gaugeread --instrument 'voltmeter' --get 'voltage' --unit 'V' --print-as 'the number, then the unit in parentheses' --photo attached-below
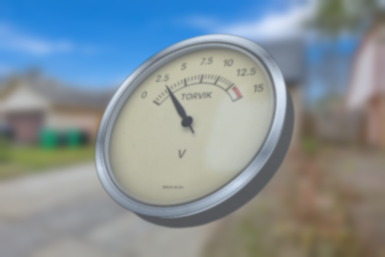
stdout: 2.5 (V)
